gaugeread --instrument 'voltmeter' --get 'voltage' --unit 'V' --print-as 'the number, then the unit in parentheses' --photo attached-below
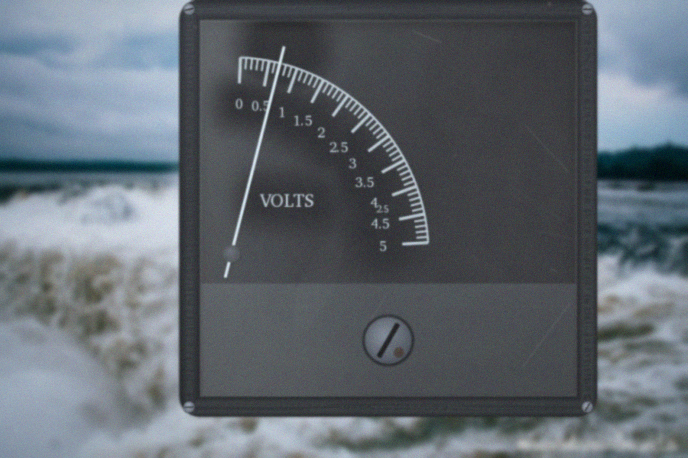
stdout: 0.7 (V)
